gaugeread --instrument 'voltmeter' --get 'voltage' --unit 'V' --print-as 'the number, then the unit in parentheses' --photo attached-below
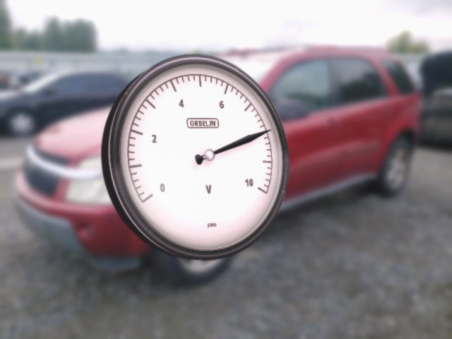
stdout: 8 (V)
